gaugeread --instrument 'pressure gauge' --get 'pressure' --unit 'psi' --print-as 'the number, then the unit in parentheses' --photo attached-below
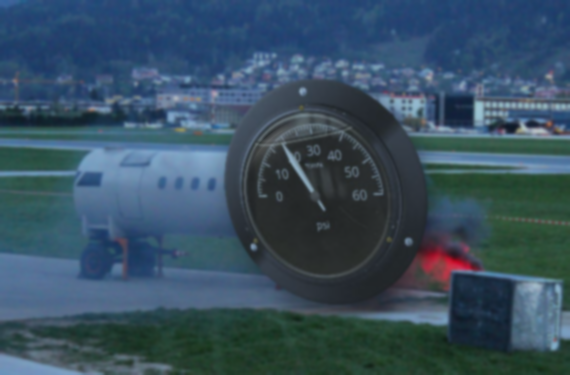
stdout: 20 (psi)
